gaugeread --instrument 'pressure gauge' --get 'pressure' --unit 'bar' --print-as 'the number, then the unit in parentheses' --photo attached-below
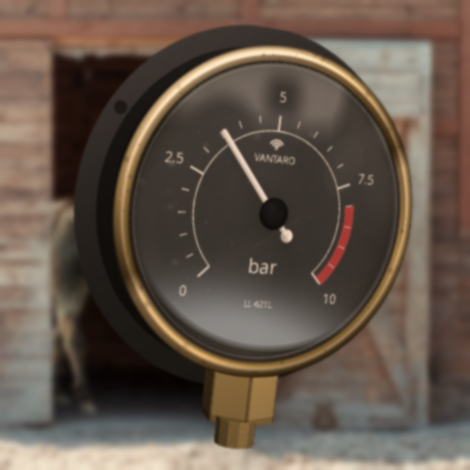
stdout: 3.5 (bar)
